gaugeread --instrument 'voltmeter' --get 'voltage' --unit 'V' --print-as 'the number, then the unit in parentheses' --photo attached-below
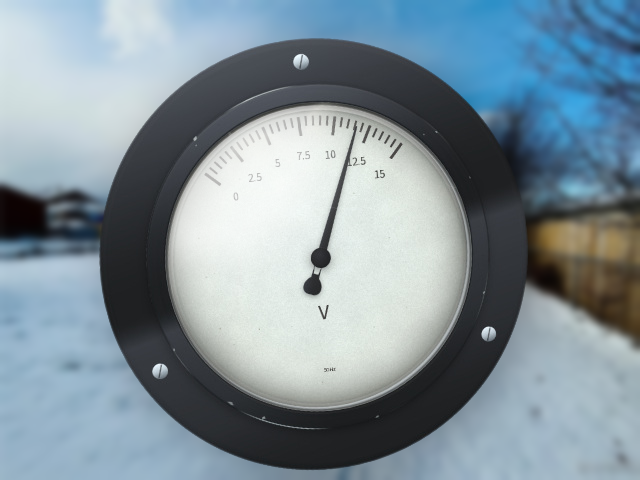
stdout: 11.5 (V)
